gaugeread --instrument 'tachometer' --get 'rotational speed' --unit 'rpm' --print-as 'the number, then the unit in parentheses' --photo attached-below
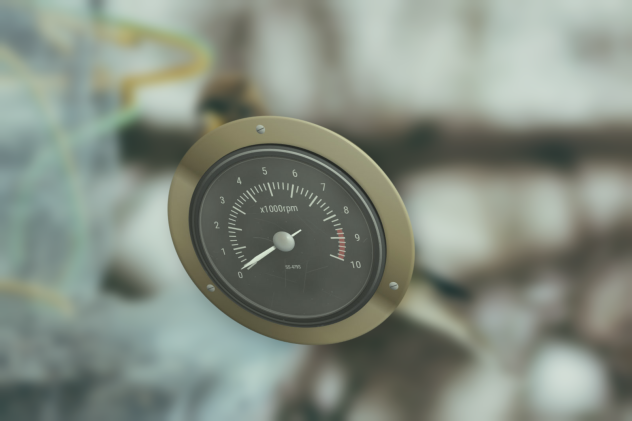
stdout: 200 (rpm)
